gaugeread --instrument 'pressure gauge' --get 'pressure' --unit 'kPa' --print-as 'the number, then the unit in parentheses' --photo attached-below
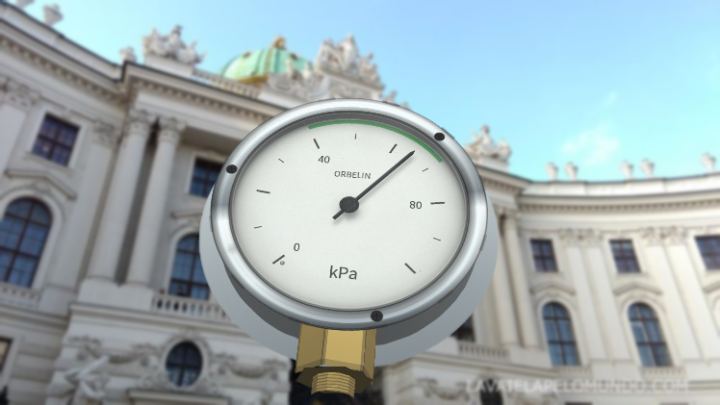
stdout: 65 (kPa)
